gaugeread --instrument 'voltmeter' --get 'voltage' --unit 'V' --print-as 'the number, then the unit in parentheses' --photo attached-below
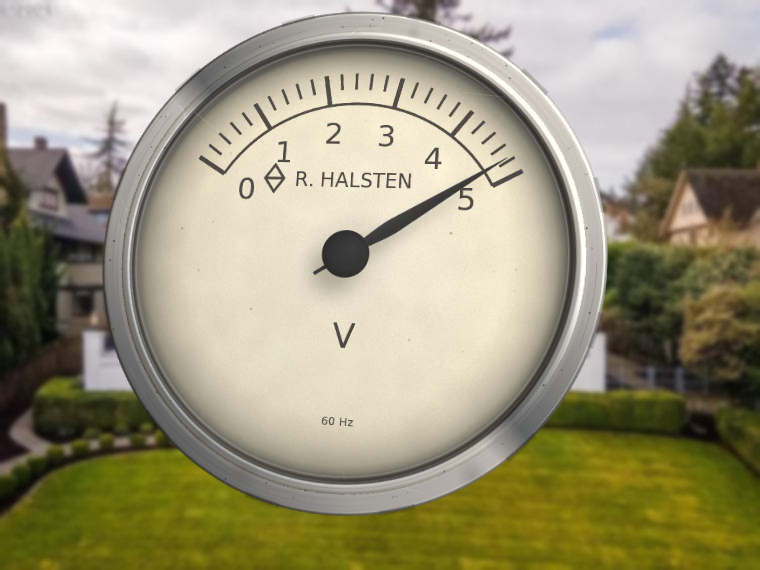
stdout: 4.8 (V)
